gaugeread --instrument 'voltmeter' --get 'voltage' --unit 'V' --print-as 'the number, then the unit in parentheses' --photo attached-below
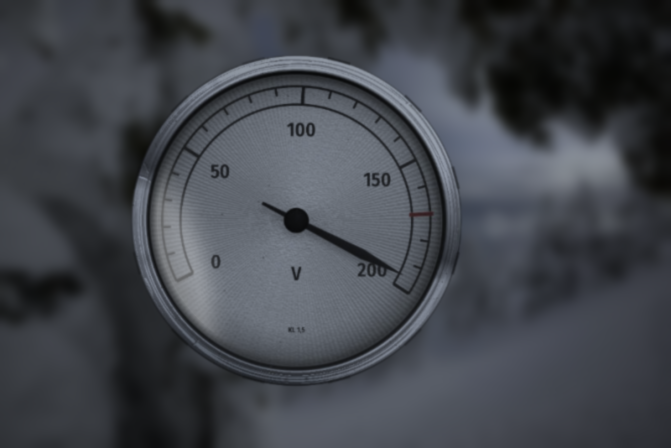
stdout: 195 (V)
